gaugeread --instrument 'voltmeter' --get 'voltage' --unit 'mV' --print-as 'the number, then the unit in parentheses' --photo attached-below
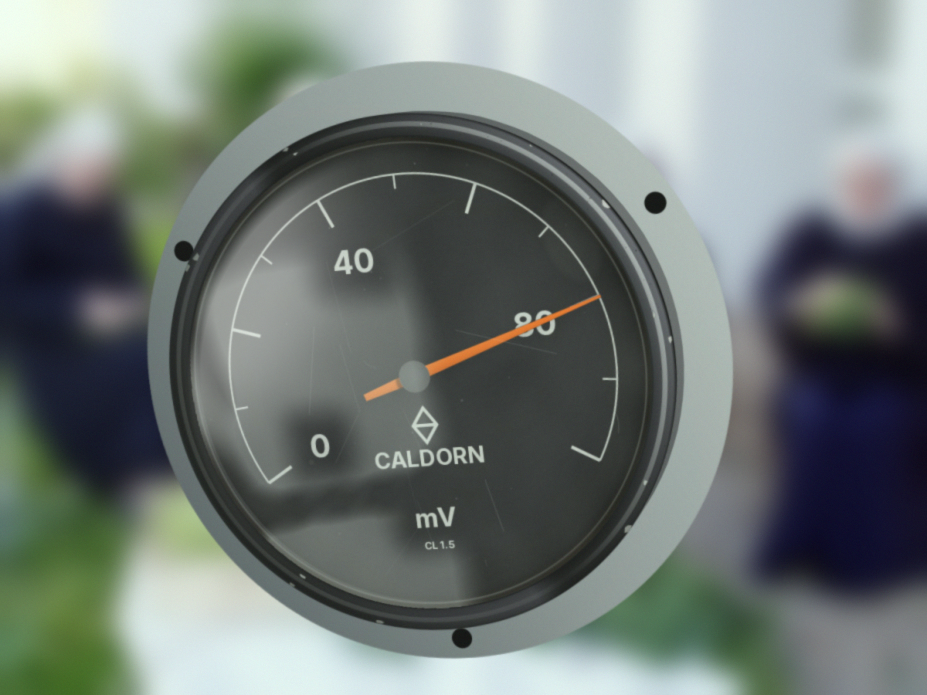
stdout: 80 (mV)
